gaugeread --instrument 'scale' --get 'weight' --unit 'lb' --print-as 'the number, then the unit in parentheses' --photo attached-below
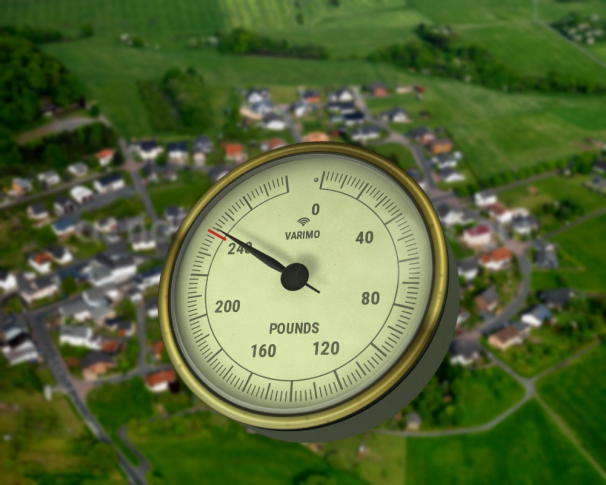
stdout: 242 (lb)
